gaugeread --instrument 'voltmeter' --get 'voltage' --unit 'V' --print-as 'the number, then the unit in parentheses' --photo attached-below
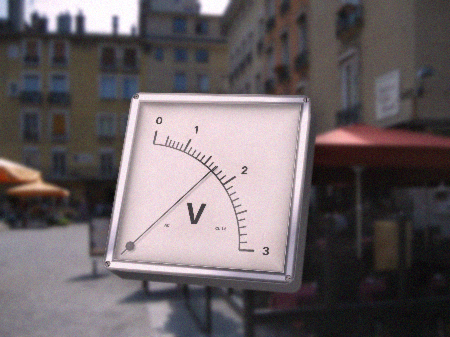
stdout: 1.7 (V)
